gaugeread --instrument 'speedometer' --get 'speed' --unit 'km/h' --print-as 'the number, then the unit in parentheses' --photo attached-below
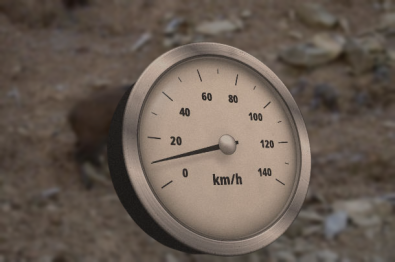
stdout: 10 (km/h)
